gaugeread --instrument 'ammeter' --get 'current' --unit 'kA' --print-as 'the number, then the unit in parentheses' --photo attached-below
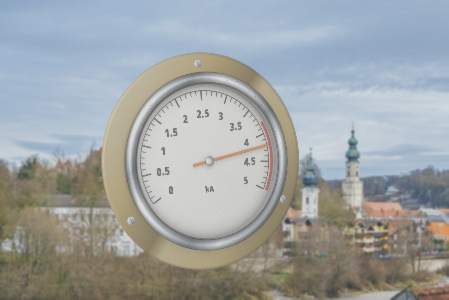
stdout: 4.2 (kA)
